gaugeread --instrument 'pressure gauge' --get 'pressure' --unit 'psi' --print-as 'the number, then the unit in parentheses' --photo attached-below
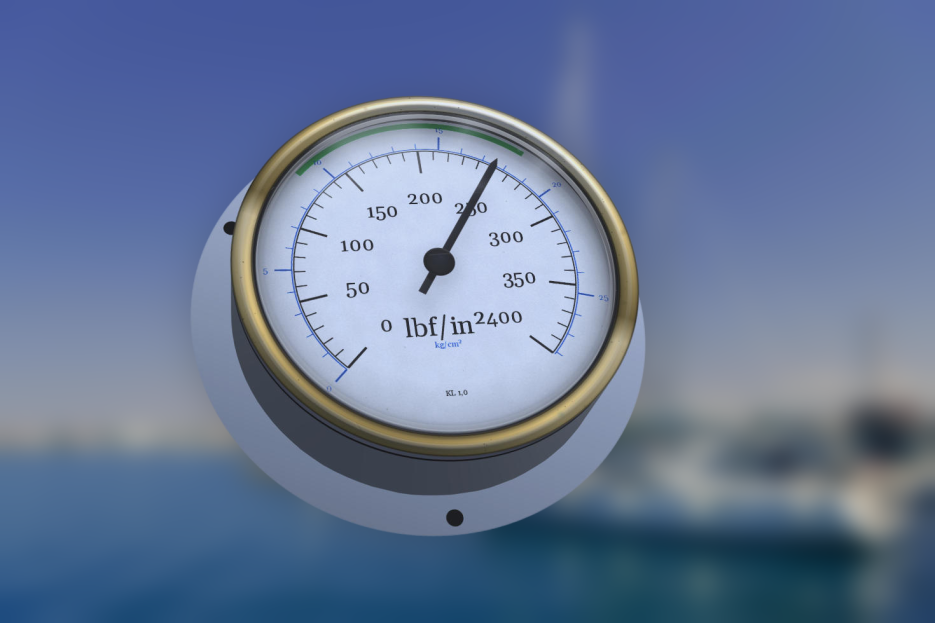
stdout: 250 (psi)
